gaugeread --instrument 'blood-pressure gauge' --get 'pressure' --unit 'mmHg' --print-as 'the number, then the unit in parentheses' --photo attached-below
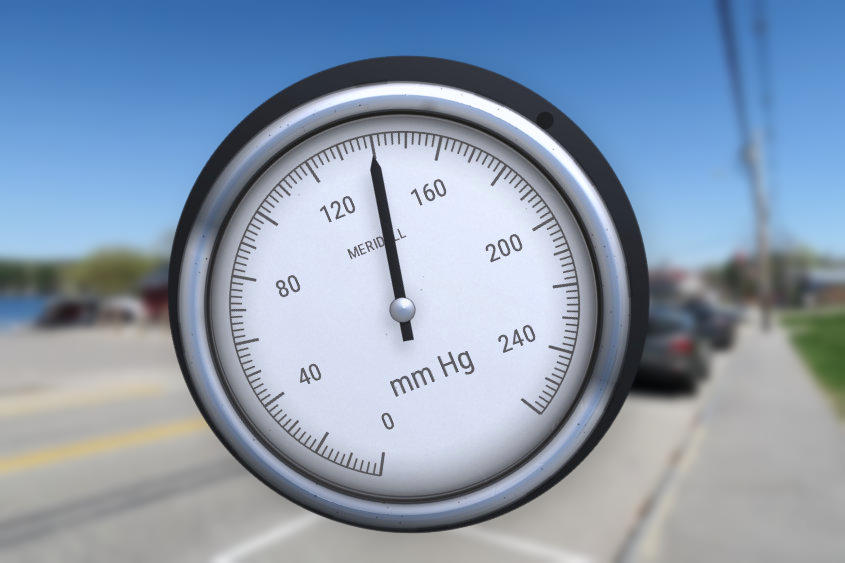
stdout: 140 (mmHg)
